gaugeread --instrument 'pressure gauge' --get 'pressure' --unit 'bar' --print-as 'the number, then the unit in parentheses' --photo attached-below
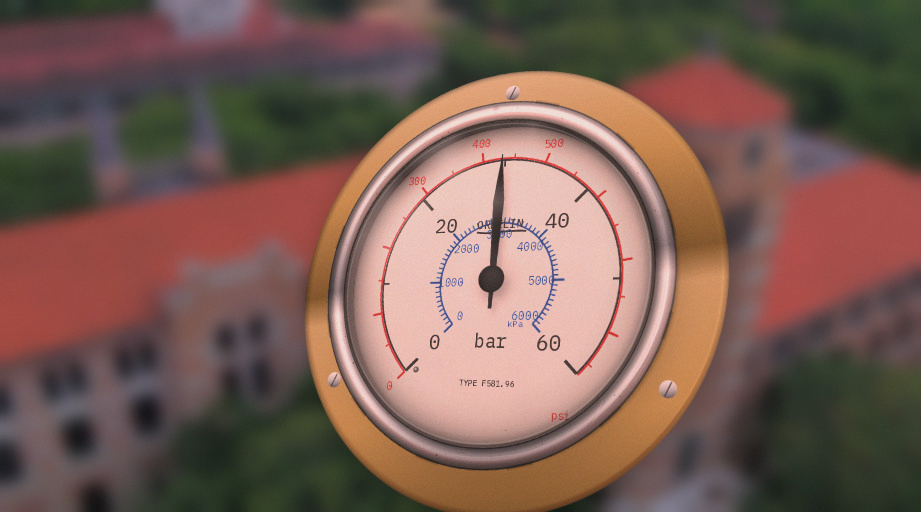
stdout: 30 (bar)
